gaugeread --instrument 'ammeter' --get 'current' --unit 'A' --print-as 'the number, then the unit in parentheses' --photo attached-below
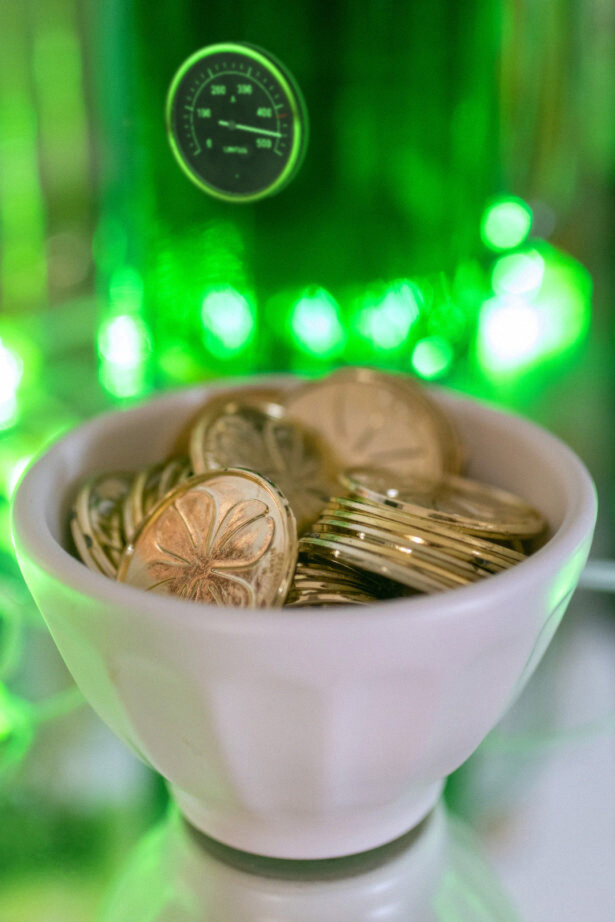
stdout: 460 (A)
